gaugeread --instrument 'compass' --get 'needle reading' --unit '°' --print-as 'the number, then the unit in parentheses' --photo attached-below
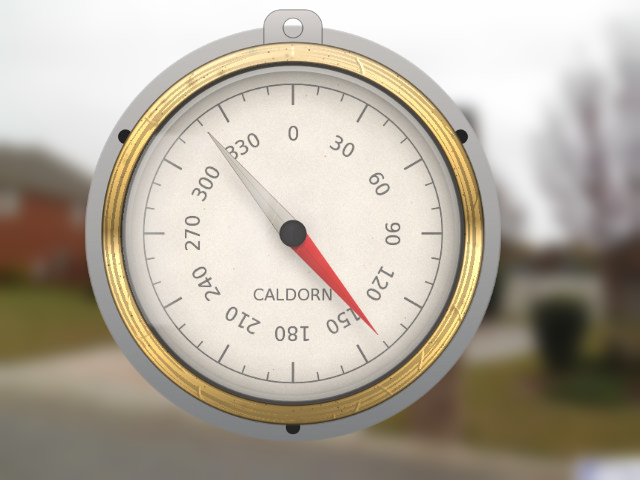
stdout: 140 (°)
